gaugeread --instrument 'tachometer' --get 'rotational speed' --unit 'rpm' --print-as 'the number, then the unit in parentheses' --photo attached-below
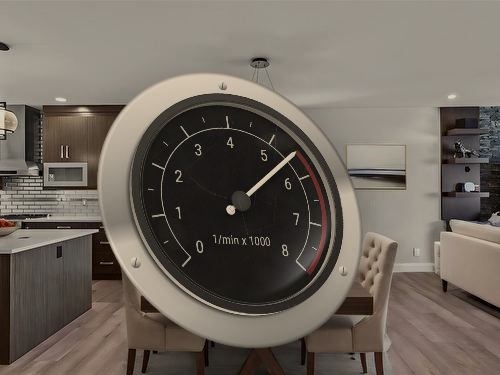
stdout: 5500 (rpm)
